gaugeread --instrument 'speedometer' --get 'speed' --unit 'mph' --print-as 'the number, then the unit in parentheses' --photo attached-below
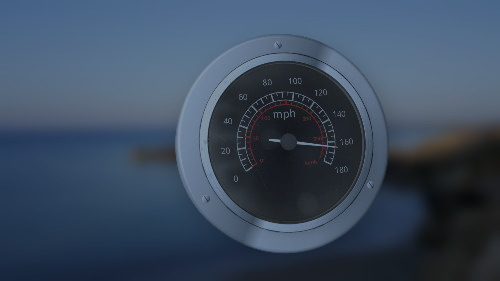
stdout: 165 (mph)
